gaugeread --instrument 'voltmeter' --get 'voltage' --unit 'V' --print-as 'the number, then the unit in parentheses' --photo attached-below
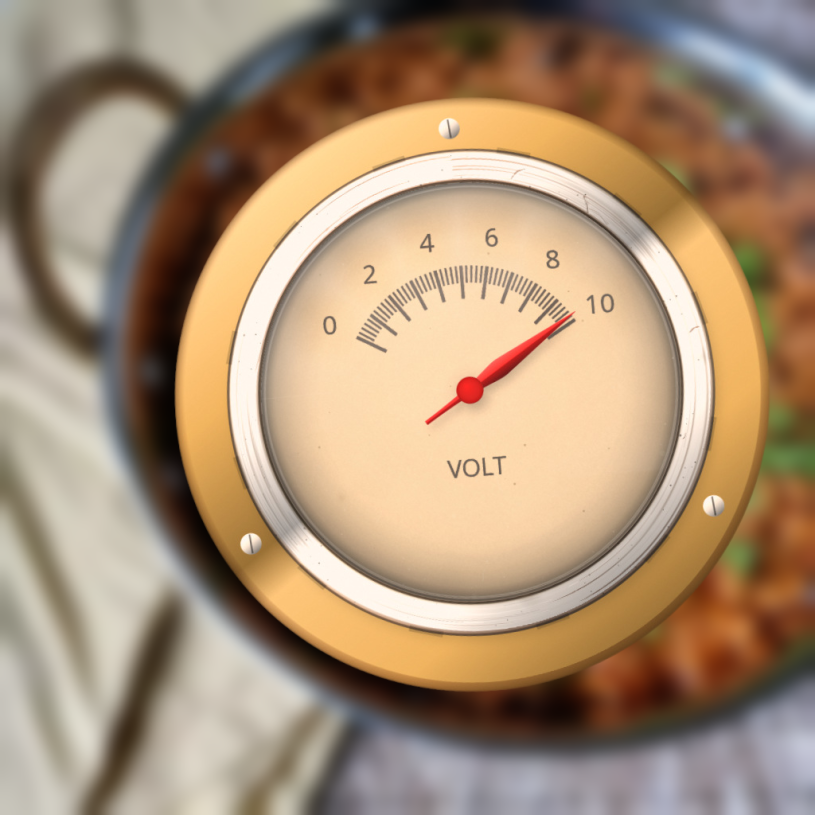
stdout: 9.8 (V)
